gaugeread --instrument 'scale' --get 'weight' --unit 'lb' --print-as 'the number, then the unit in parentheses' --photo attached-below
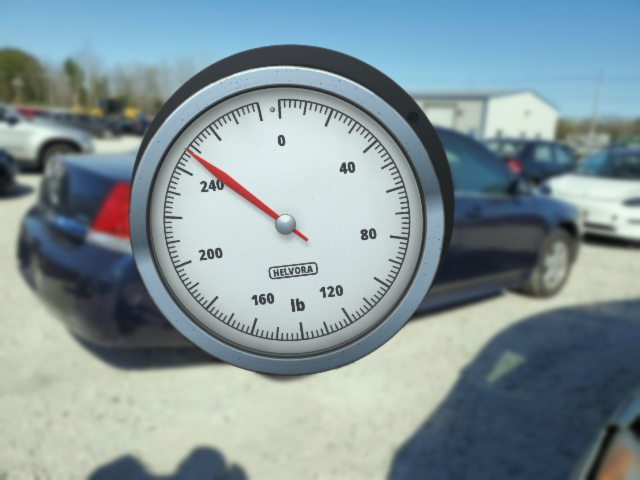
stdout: 248 (lb)
